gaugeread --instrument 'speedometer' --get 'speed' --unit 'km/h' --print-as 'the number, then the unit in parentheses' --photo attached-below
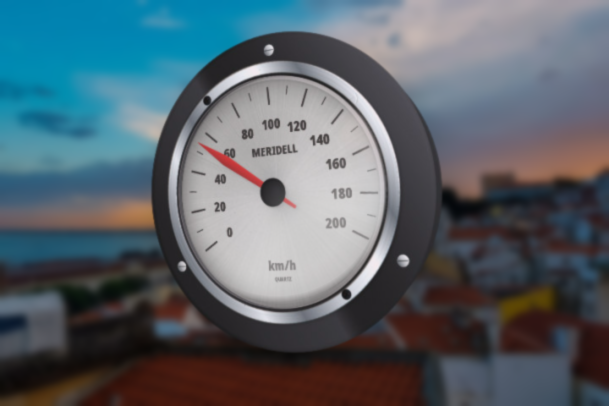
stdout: 55 (km/h)
